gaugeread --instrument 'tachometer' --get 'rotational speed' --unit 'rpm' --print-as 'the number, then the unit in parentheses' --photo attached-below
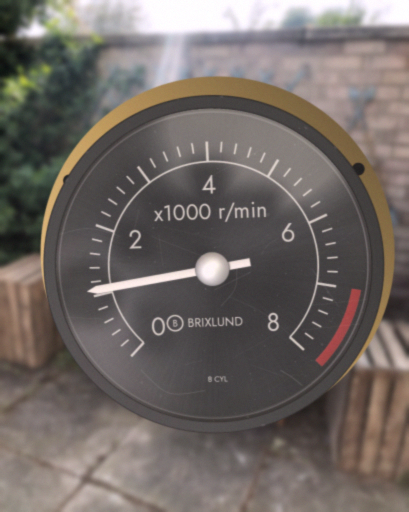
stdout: 1100 (rpm)
